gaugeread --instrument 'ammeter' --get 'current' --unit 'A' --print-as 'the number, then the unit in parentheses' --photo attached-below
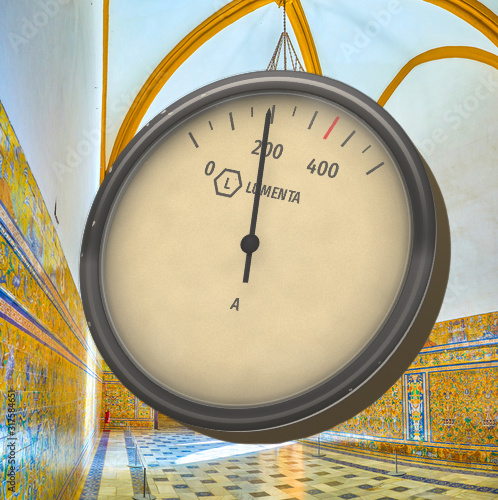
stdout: 200 (A)
